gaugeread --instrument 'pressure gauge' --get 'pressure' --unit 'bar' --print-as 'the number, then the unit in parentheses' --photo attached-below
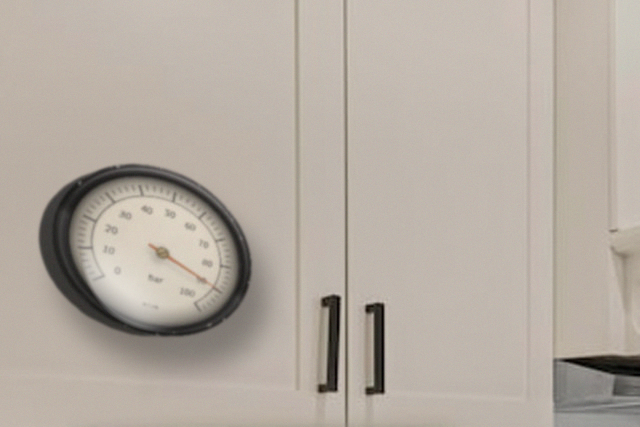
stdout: 90 (bar)
